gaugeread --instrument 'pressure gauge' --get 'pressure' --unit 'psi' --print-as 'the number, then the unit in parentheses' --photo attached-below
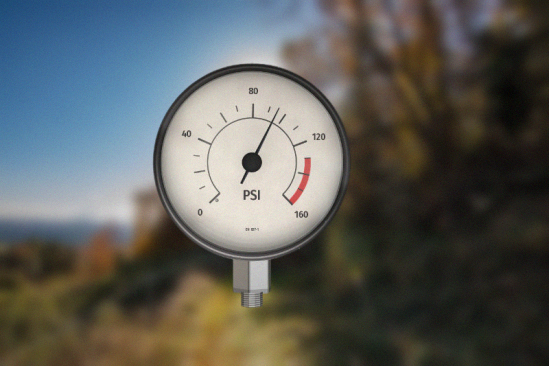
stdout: 95 (psi)
